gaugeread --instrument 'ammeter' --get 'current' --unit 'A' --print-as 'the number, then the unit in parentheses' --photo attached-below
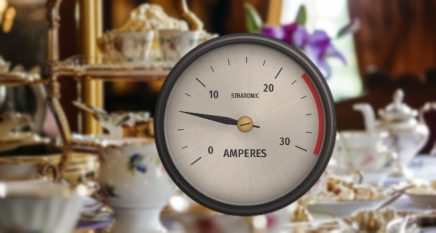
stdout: 6 (A)
